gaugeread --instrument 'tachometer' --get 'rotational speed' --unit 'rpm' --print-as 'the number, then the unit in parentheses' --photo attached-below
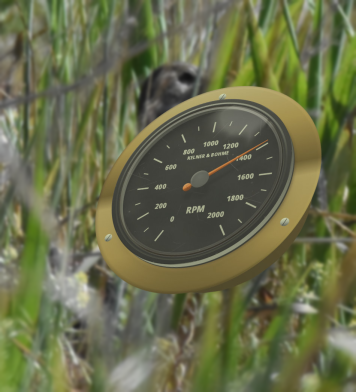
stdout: 1400 (rpm)
